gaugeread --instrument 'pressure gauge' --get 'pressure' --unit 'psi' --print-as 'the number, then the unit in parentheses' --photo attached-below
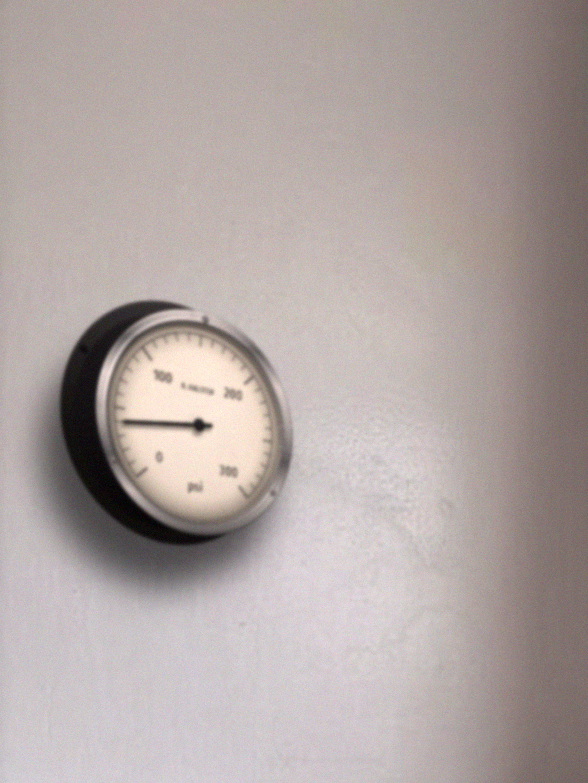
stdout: 40 (psi)
